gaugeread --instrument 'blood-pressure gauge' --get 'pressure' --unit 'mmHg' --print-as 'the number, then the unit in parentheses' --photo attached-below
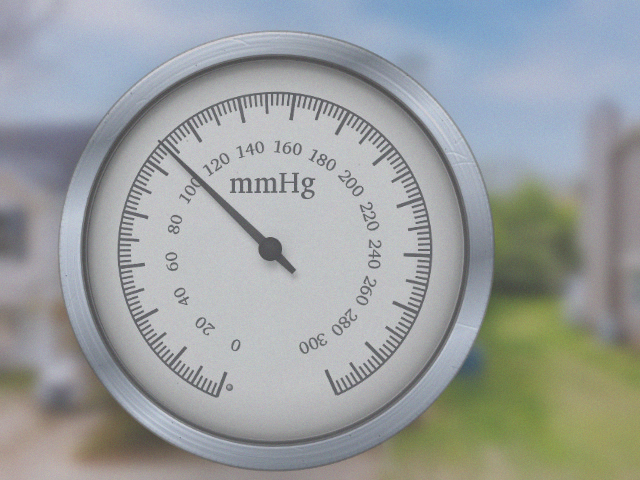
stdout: 108 (mmHg)
